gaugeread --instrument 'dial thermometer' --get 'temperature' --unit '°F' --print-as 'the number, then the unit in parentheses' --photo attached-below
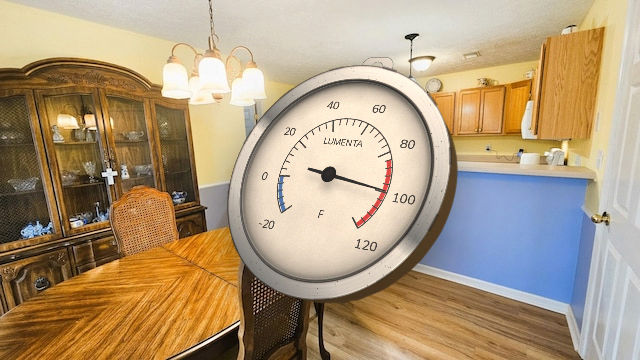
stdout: 100 (°F)
